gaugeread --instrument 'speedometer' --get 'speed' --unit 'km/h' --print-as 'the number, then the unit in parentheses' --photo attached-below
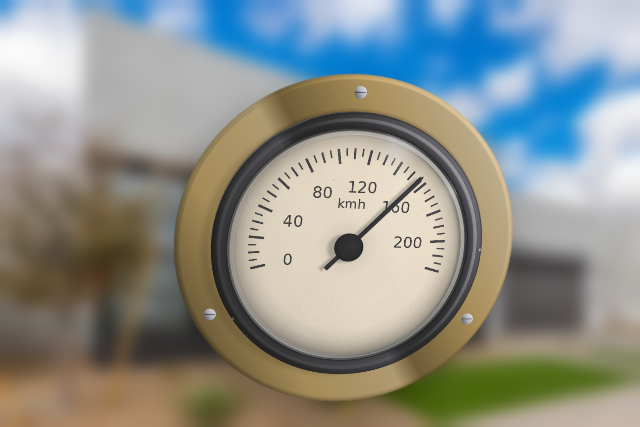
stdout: 155 (km/h)
